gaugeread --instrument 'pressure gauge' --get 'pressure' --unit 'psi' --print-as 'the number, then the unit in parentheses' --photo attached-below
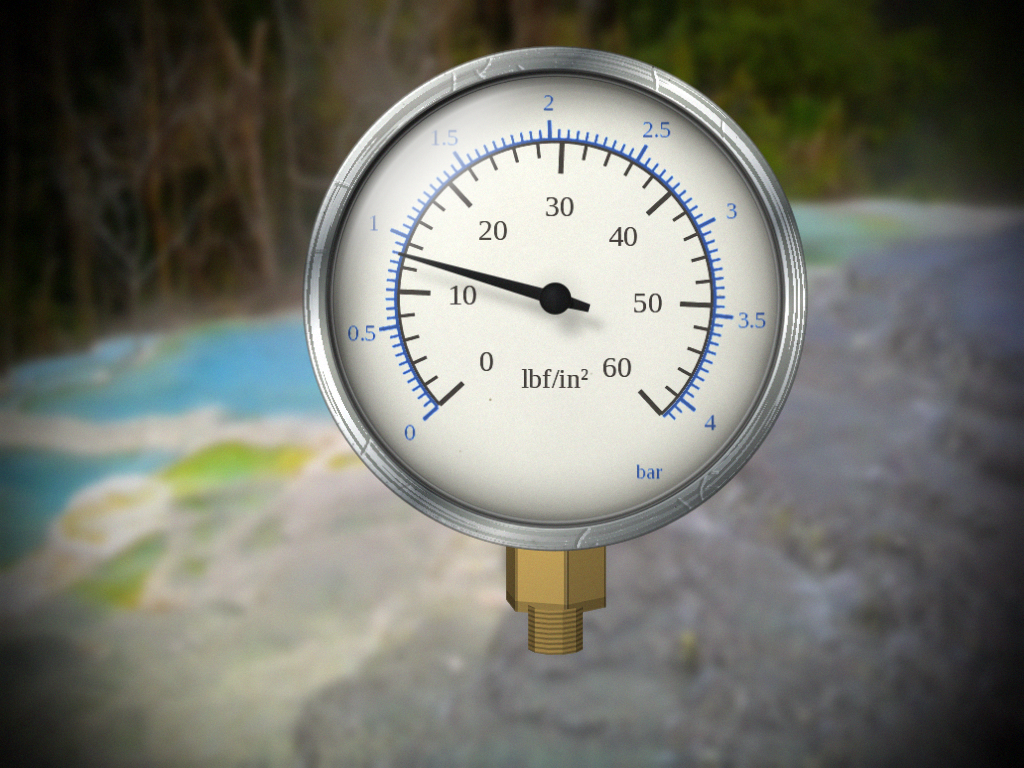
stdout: 13 (psi)
